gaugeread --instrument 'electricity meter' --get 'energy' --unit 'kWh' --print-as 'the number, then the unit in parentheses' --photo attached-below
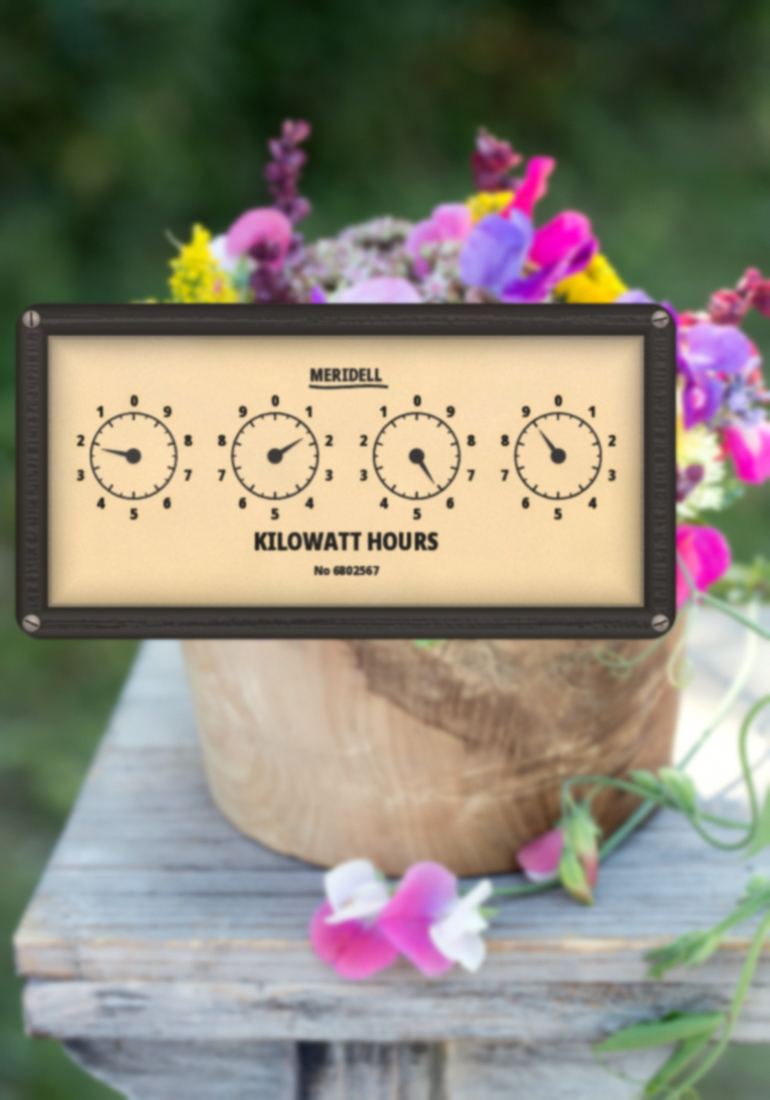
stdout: 2159 (kWh)
